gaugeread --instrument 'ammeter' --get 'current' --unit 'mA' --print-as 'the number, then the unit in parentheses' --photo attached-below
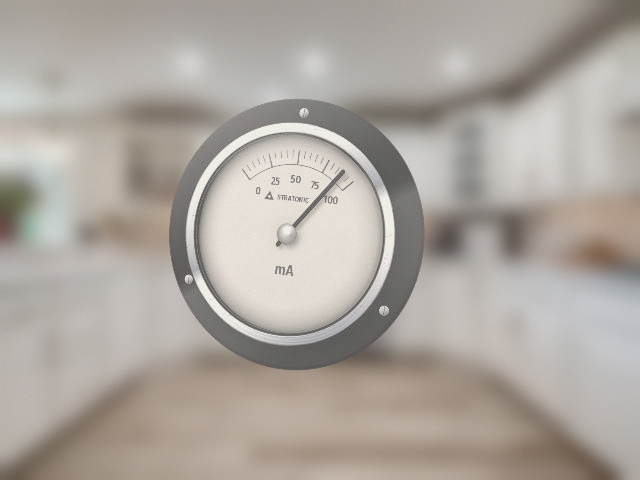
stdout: 90 (mA)
